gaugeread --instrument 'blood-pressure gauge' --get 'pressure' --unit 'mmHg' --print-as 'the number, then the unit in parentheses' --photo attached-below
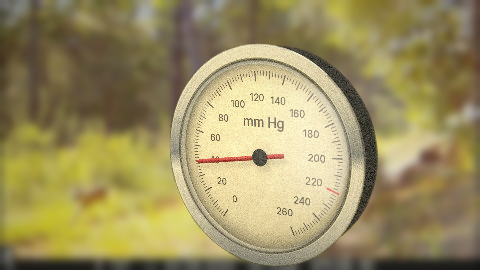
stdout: 40 (mmHg)
